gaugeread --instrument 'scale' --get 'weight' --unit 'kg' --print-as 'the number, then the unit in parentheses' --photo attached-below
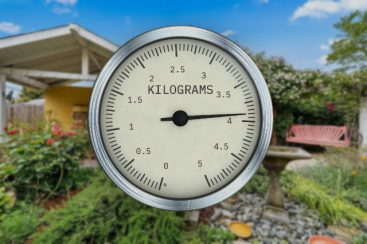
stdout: 3.9 (kg)
